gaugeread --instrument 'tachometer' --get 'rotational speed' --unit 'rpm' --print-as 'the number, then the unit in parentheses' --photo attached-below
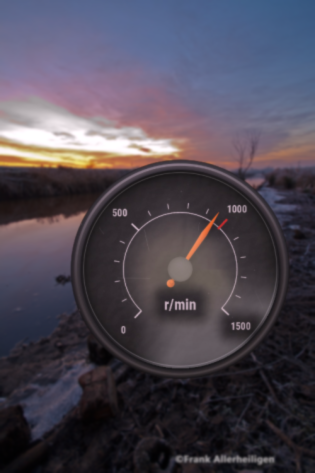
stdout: 950 (rpm)
